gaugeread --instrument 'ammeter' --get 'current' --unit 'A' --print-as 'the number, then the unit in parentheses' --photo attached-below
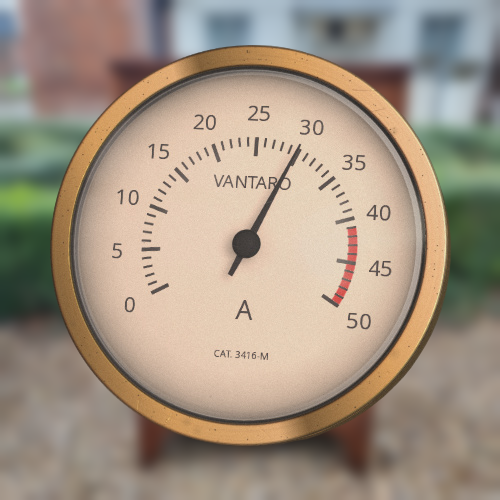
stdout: 30 (A)
